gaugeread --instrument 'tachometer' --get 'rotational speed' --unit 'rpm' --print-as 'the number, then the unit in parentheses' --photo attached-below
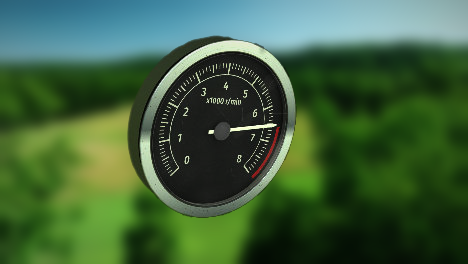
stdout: 6500 (rpm)
